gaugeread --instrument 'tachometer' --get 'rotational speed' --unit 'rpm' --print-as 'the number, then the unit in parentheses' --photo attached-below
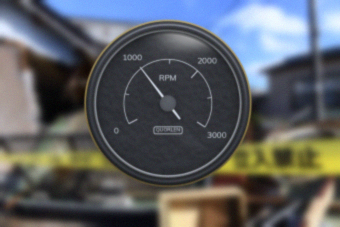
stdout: 1000 (rpm)
